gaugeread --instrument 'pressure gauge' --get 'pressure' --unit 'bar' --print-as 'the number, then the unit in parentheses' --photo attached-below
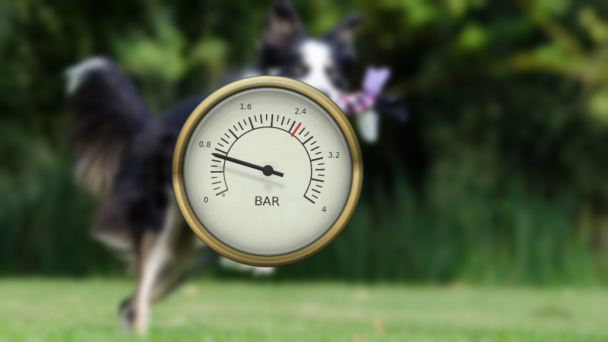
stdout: 0.7 (bar)
